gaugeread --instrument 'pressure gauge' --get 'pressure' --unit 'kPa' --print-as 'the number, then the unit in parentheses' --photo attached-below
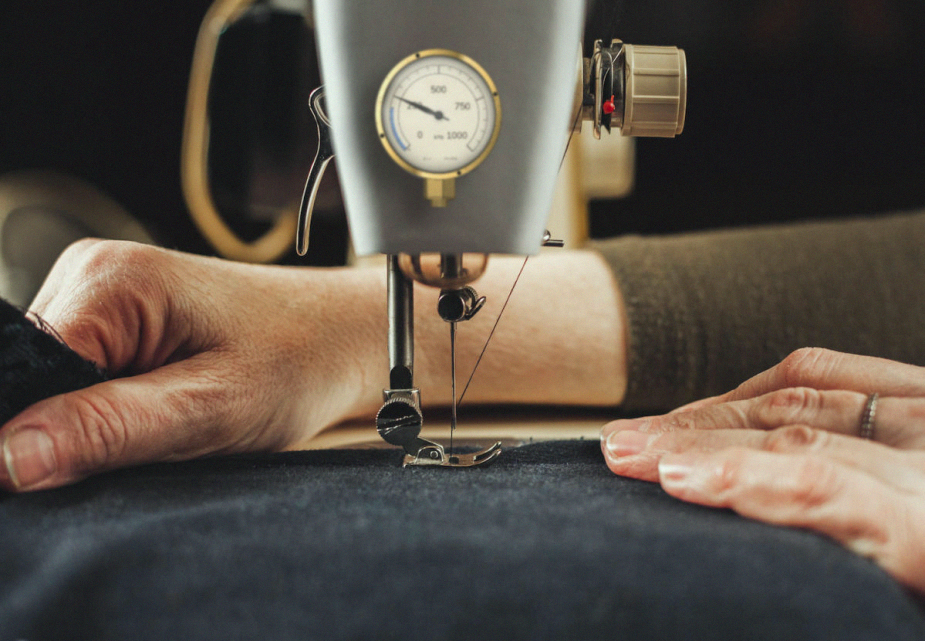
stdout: 250 (kPa)
